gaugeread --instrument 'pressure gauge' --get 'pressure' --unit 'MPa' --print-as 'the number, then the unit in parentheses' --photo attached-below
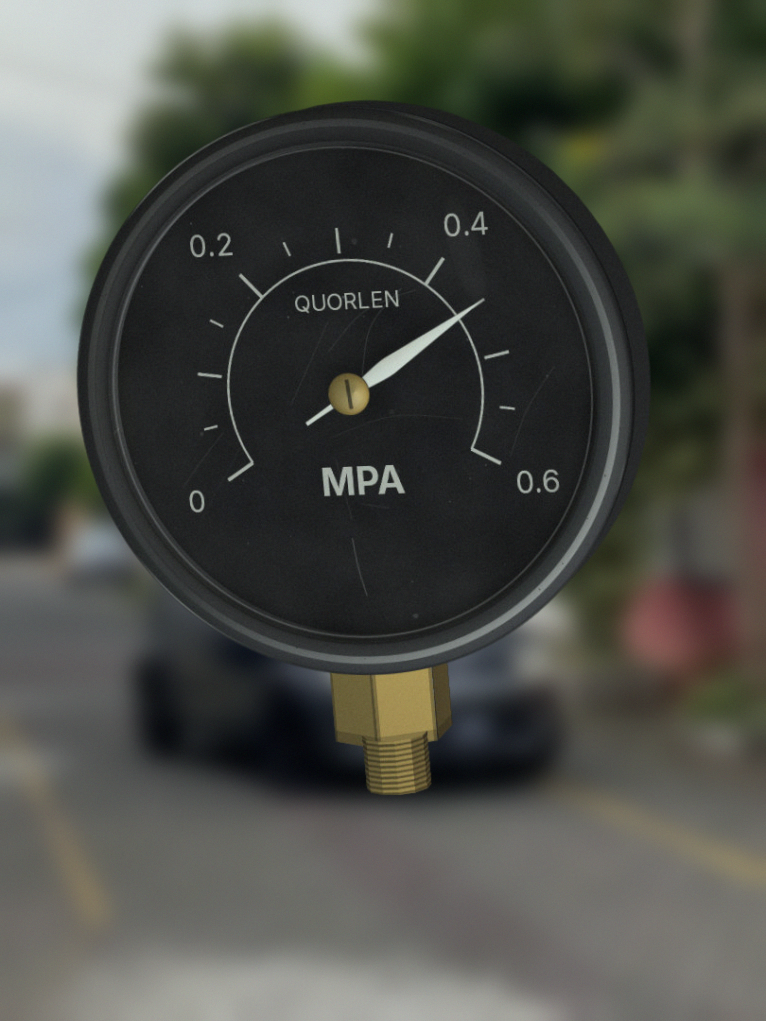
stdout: 0.45 (MPa)
